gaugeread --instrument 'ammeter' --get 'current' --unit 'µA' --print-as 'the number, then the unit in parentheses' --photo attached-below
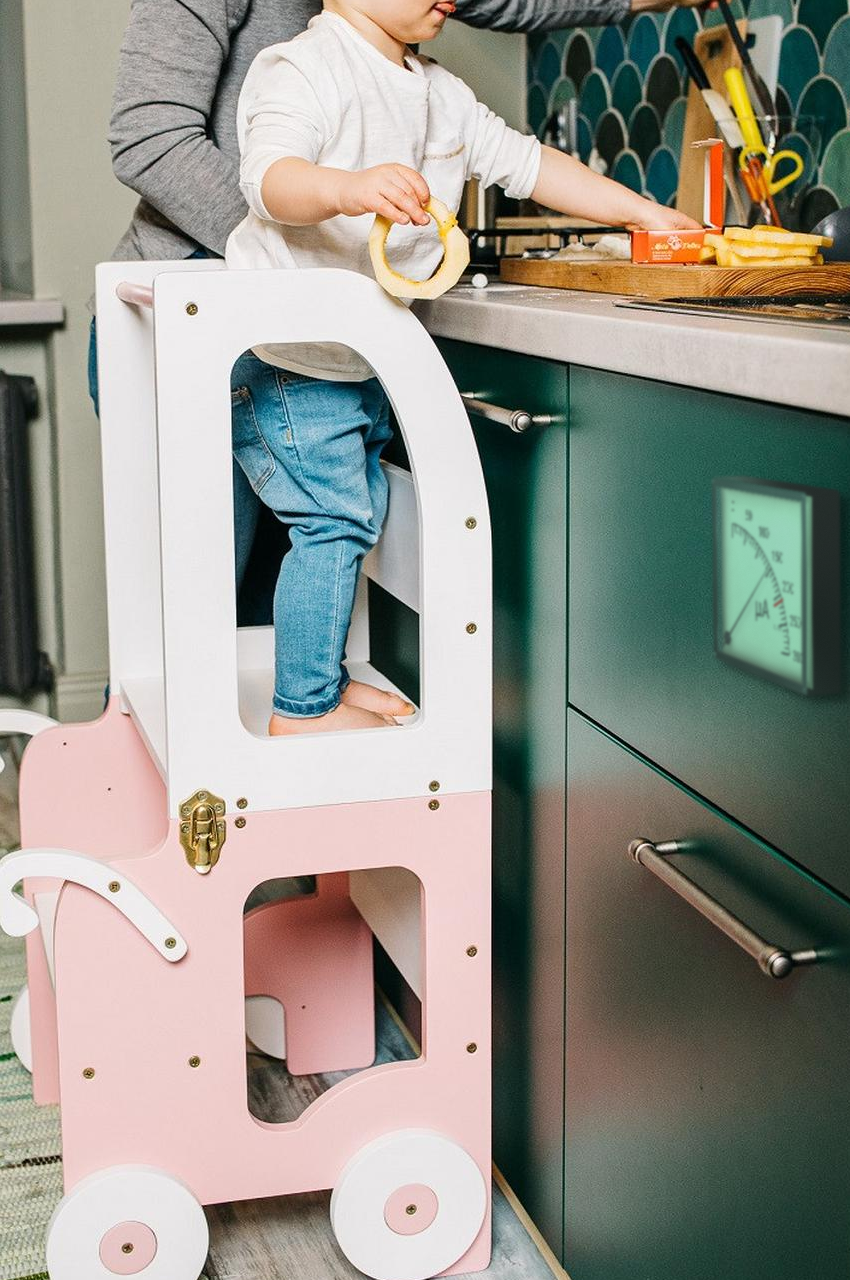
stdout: 150 (µA)
